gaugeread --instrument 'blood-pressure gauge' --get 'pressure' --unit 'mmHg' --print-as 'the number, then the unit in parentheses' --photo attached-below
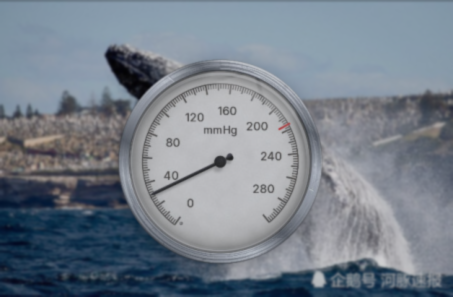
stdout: 30 (mmHg)
